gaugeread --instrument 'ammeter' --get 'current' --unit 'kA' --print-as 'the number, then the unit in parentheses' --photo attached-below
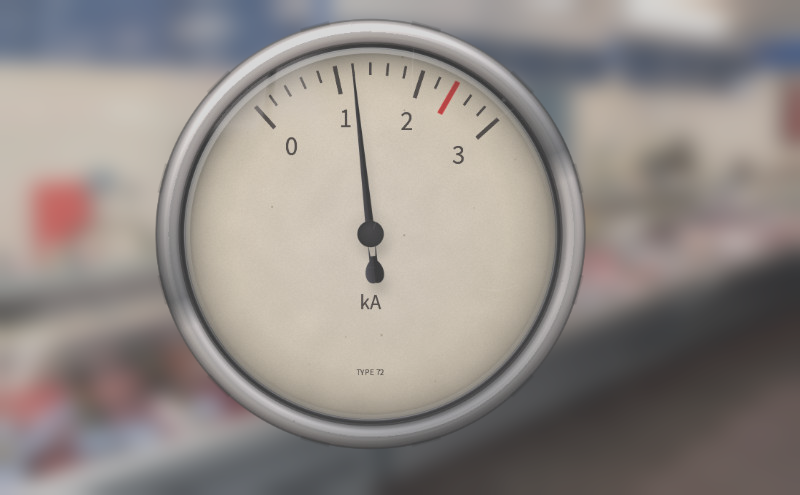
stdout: 1.2 (kA)
